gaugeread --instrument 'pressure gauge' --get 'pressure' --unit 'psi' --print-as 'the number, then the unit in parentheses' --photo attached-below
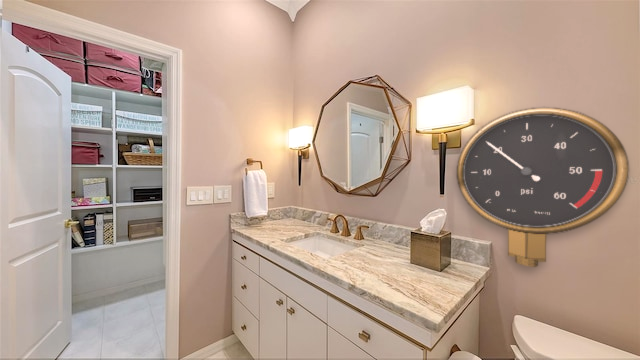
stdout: 20 (psi)
